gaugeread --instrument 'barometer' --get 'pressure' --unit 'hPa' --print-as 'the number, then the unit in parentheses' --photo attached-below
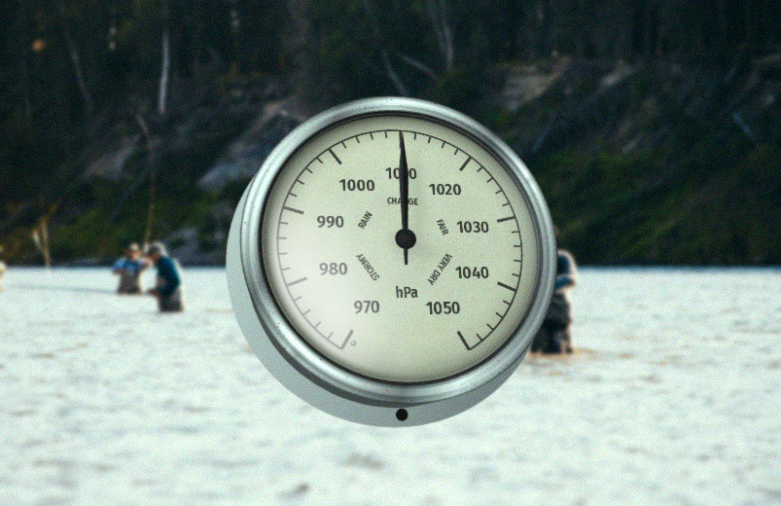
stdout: 1010 (hPa)
